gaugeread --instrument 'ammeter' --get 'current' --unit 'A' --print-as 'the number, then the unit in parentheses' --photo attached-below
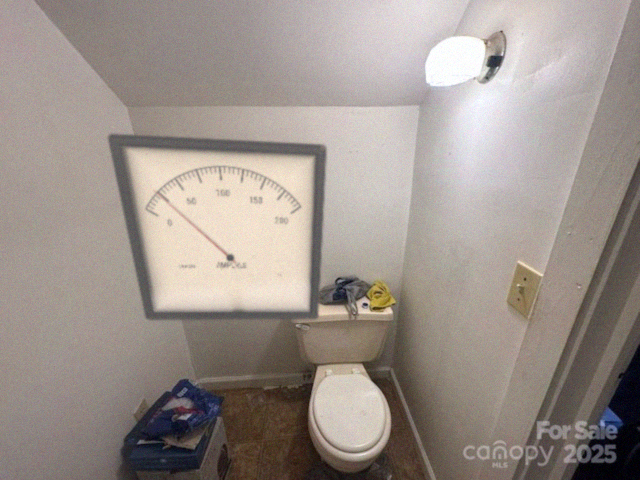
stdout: 25 (A)
